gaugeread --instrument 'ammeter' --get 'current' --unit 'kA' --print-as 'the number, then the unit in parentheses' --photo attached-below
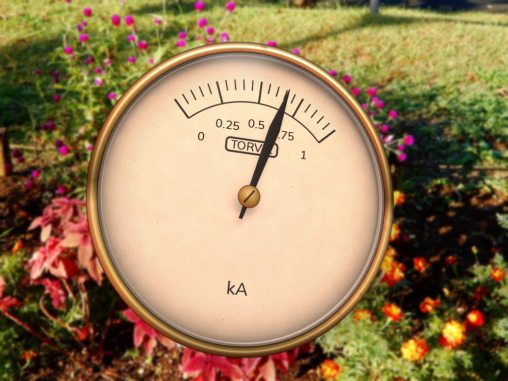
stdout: 0.65 (kA)
